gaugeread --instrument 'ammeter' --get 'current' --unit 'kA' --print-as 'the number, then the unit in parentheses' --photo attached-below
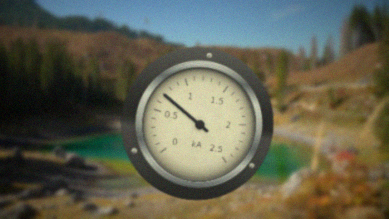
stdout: 0.7 (kA)
